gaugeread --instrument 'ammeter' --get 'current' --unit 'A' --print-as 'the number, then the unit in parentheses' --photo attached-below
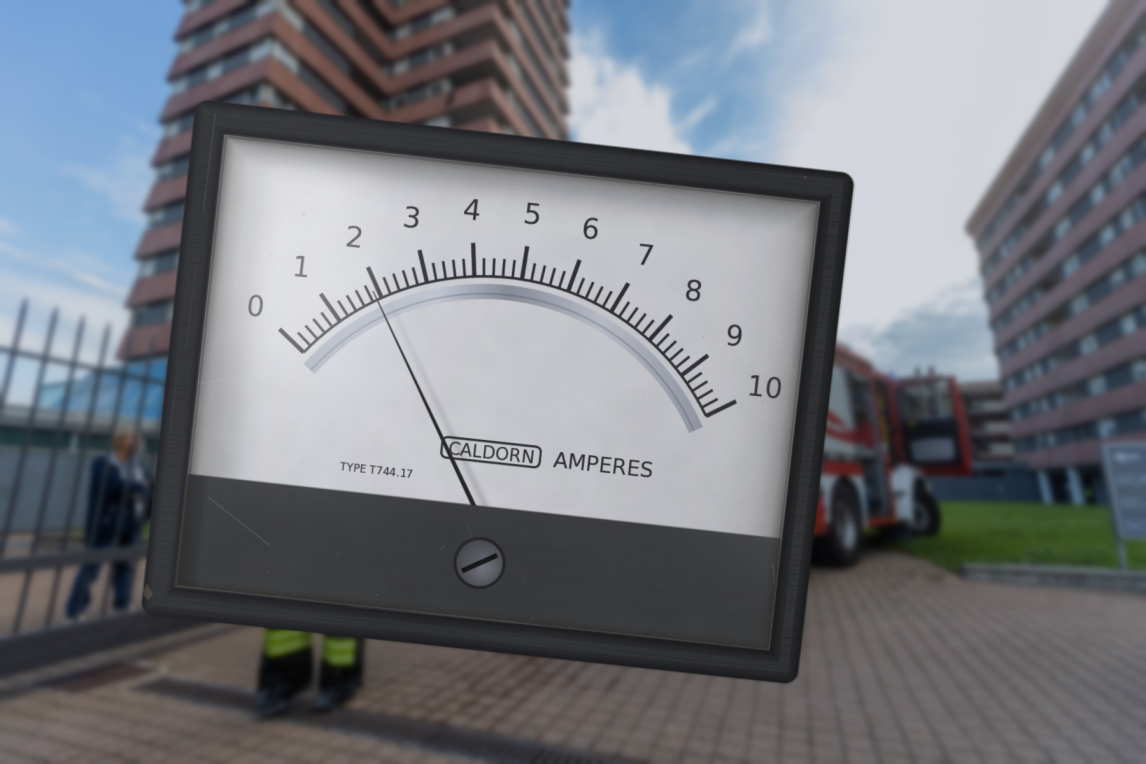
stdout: 1.9 (A)
